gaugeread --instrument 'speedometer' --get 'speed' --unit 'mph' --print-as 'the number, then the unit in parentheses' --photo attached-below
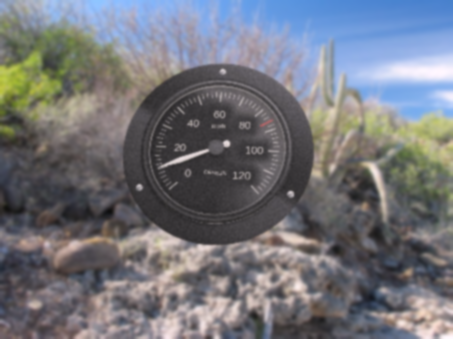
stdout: 10 (mph)
